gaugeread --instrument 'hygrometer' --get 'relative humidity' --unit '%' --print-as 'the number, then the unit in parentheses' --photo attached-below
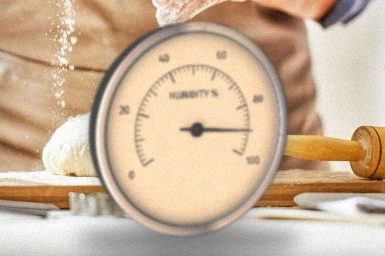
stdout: 90 (%)
